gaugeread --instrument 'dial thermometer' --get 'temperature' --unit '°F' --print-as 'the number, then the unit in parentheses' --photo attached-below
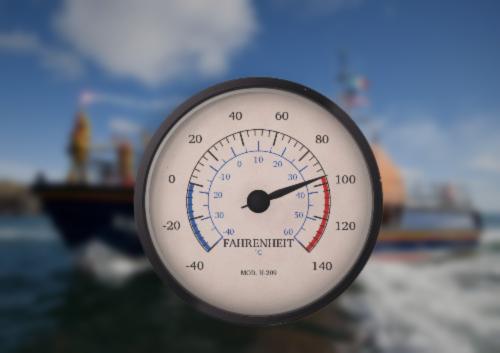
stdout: 96 (°F)
